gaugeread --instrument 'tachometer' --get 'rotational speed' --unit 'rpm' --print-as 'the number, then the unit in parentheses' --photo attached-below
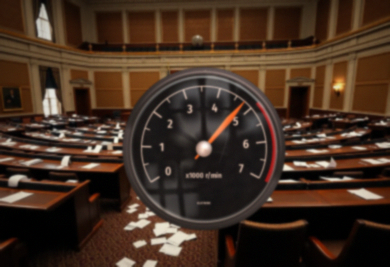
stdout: 4750 (rpm)
